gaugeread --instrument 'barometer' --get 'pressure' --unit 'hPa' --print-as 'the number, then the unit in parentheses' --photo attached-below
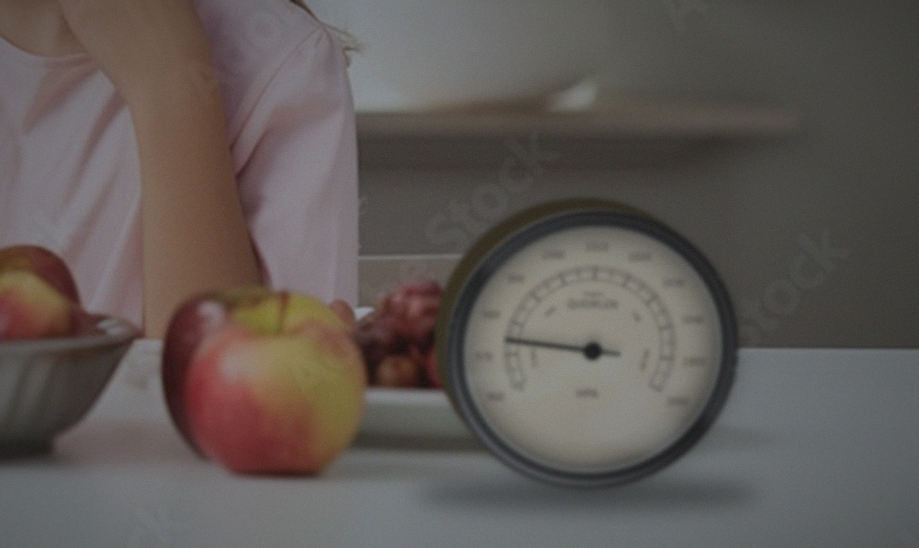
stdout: 975 (hPa)
